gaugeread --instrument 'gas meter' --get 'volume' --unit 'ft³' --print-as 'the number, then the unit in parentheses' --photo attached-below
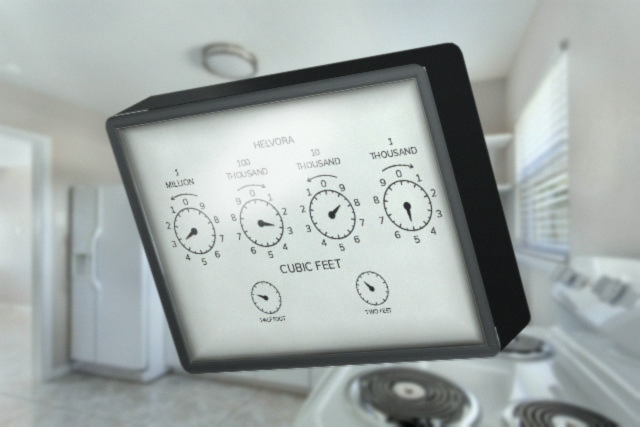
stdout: 328500 (ft³)
